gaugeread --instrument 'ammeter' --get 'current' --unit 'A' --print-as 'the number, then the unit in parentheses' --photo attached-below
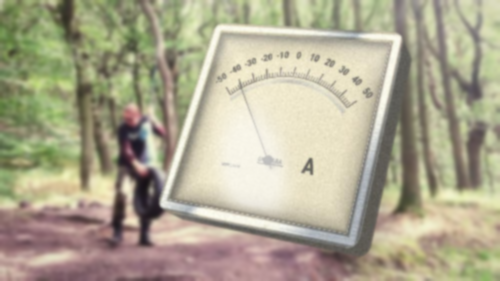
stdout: -40 (A)
